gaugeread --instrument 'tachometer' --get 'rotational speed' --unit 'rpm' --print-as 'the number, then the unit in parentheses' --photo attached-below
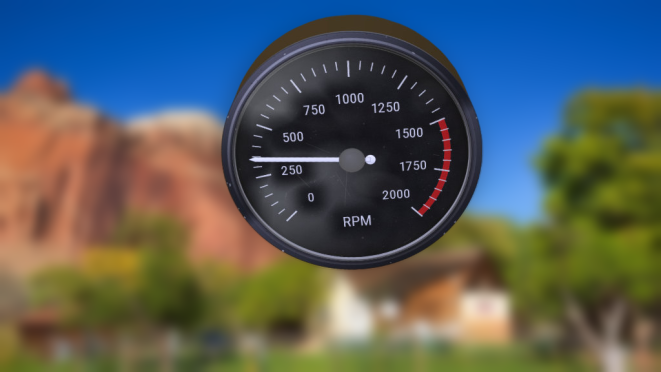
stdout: 350 (rpm)
